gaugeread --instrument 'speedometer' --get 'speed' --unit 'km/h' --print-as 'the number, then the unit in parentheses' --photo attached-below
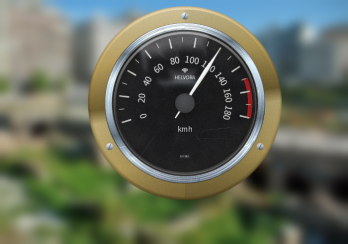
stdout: 120 (km/h)
